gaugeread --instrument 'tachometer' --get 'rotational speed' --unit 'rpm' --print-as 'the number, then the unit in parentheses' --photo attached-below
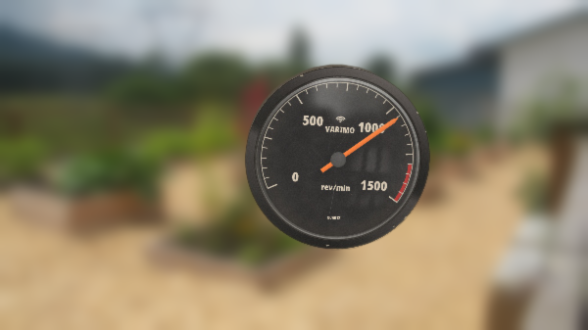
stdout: 1050 (rpm)
